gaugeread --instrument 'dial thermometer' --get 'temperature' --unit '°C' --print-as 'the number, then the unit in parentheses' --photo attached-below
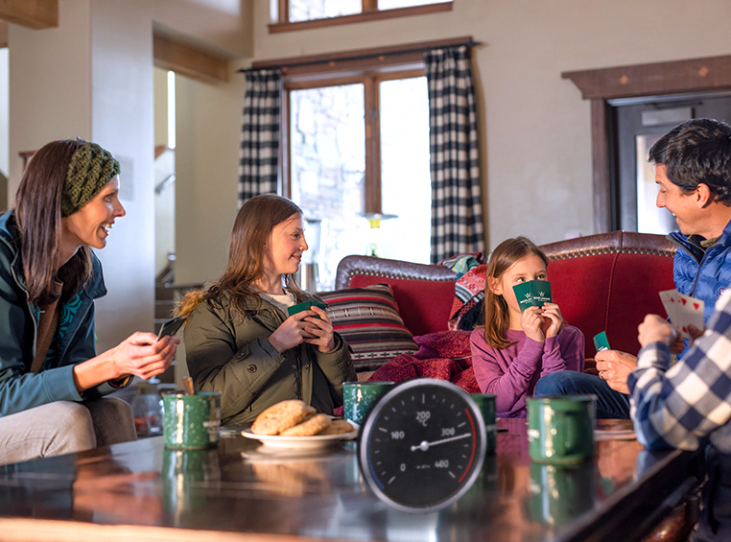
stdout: 320 (°C)
